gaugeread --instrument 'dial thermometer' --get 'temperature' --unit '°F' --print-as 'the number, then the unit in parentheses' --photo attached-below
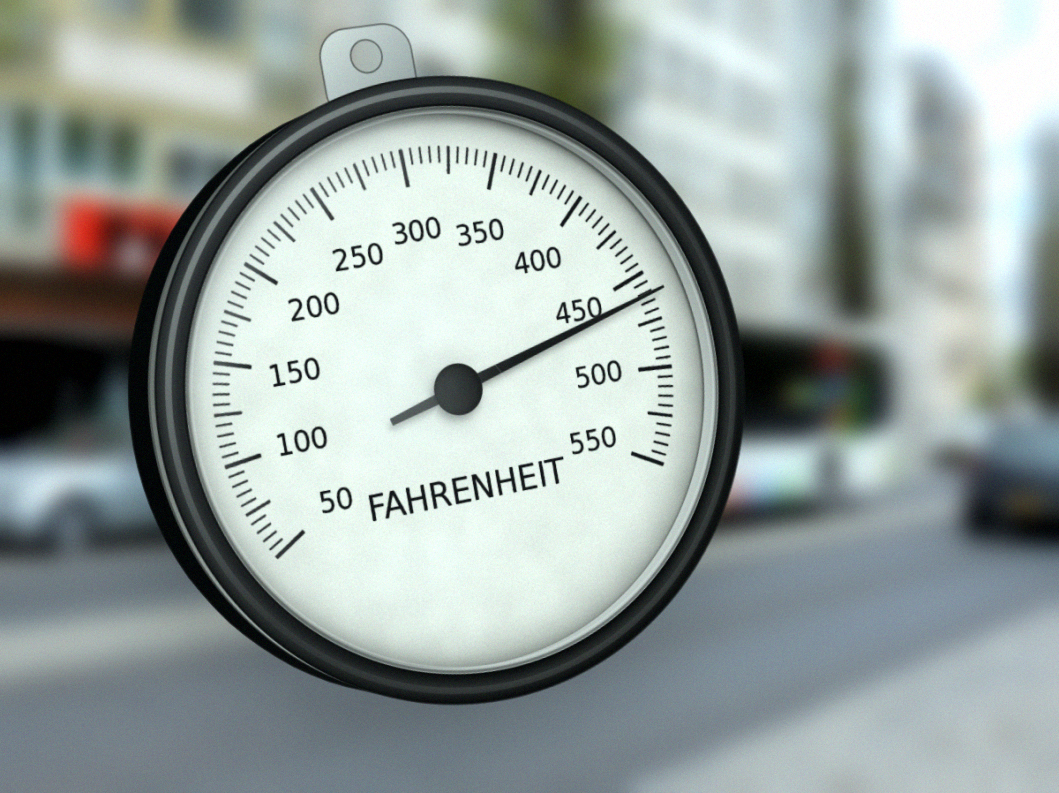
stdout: 460 (°F)
